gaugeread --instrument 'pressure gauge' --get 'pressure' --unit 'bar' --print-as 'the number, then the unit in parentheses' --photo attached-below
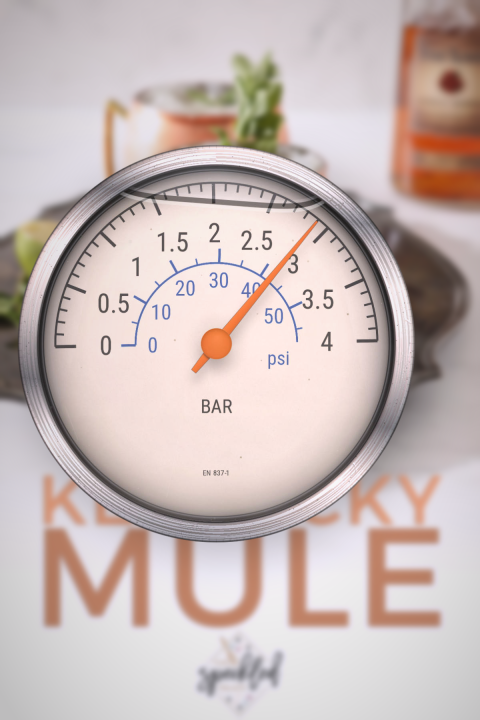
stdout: 2.9 (bar)
